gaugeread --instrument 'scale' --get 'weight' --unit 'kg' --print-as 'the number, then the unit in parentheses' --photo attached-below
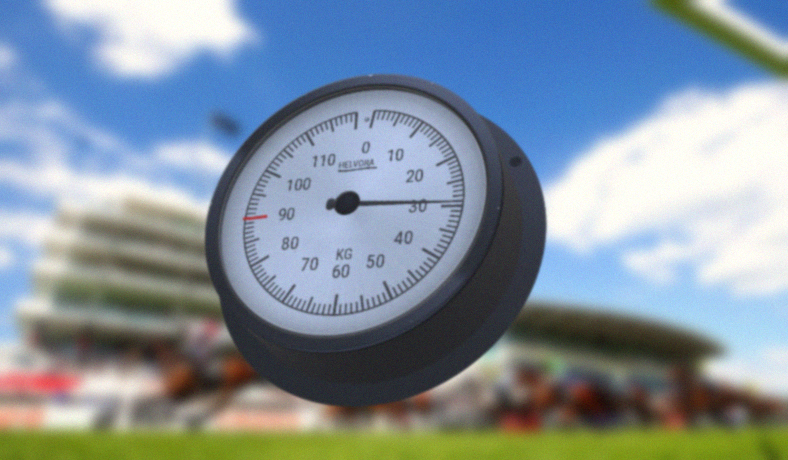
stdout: 30 (kg)
